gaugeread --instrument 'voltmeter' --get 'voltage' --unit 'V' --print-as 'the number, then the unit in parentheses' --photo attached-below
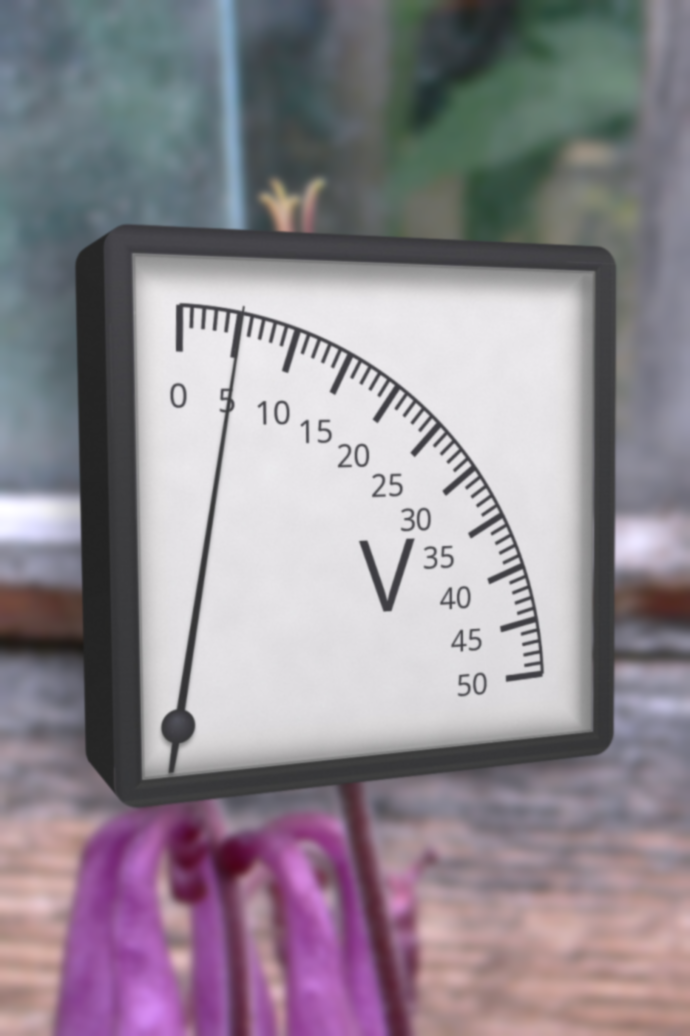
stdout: 5 (V)
